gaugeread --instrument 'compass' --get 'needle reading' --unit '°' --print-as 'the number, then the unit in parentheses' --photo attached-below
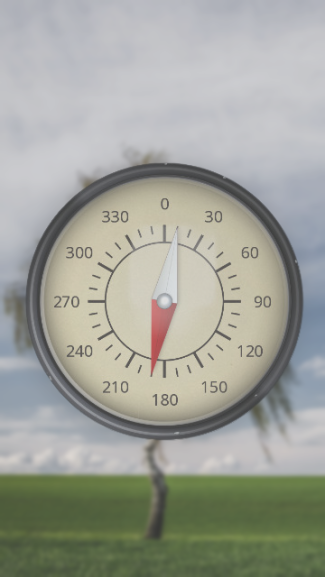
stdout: 190 (°)
